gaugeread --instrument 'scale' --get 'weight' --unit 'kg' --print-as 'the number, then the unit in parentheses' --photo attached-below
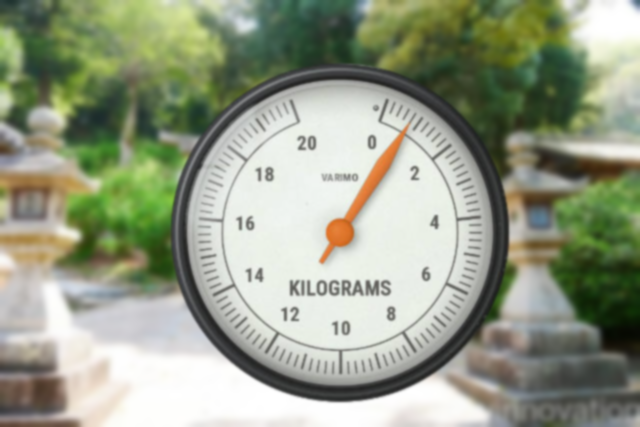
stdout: 0.8 (kg)
